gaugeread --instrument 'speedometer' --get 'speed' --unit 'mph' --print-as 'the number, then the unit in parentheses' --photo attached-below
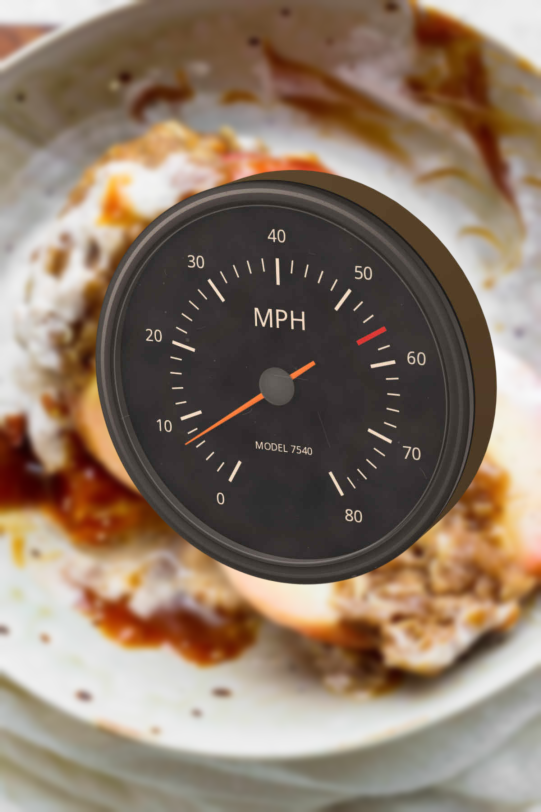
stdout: 7 (mph)
